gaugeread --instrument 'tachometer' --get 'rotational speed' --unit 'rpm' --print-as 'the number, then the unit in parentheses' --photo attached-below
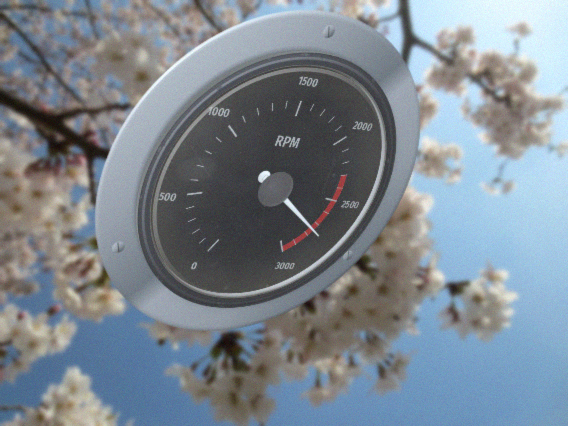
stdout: 2750 (rpm)
